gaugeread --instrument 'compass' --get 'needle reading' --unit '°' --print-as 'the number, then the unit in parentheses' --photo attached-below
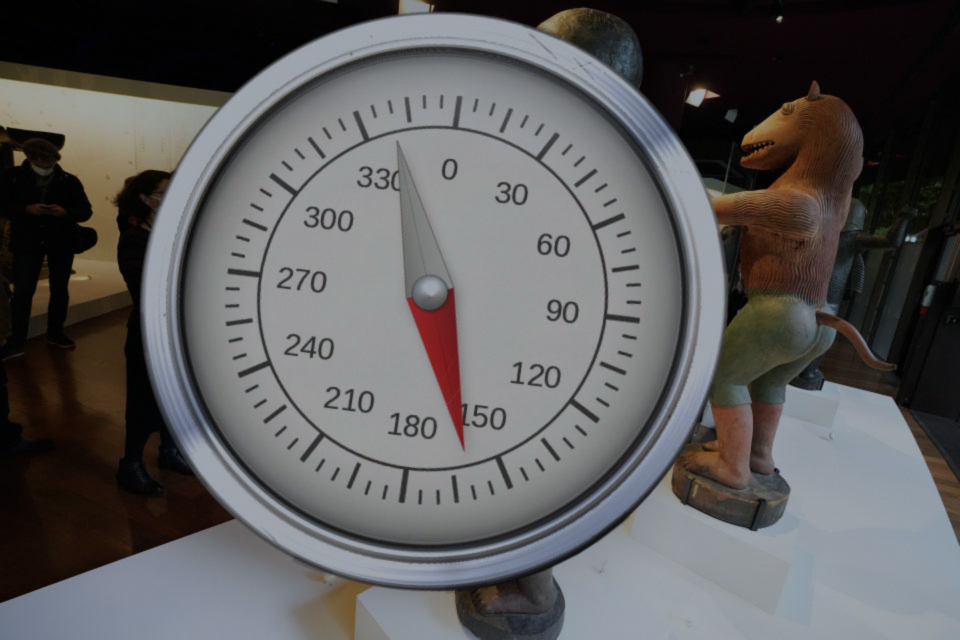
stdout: 160 (°)
